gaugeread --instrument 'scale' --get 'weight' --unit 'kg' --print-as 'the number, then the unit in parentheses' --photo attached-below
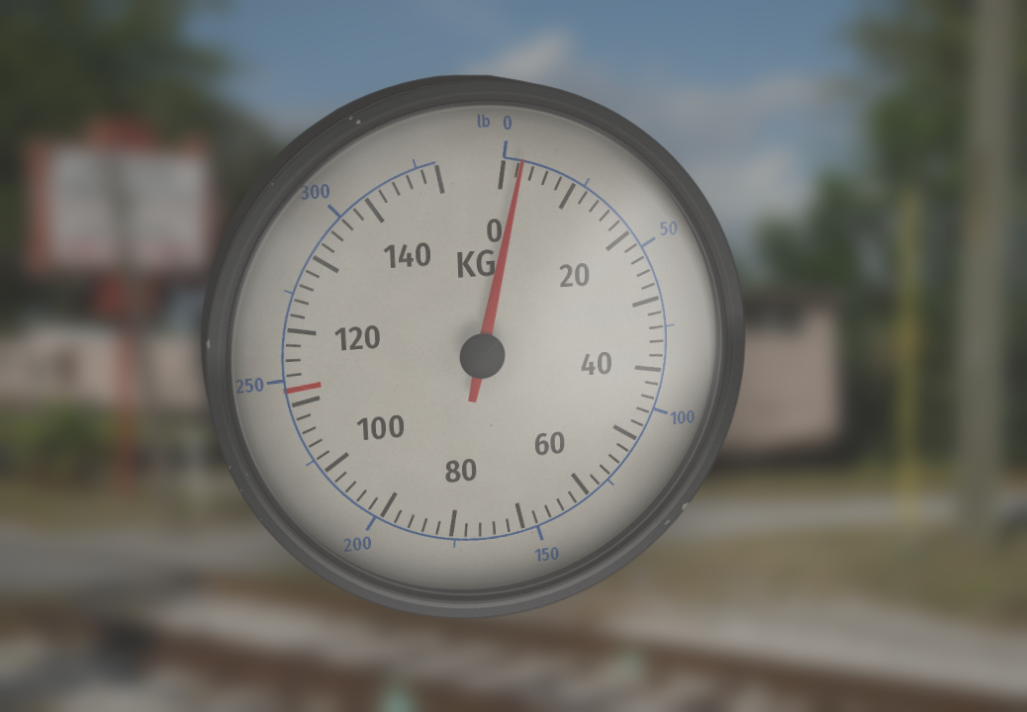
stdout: 2 (kg)
